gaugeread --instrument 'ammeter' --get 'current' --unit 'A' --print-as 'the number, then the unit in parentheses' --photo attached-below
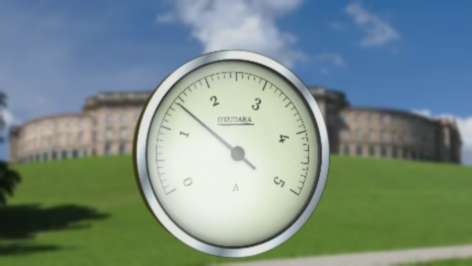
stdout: 1.4 (A)
